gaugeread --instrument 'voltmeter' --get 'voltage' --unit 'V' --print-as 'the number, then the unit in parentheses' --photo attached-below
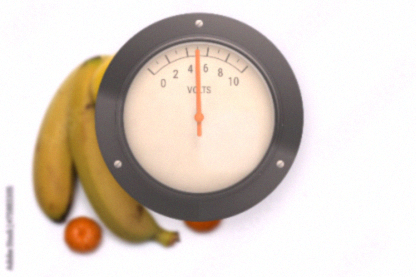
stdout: 5 (V)
